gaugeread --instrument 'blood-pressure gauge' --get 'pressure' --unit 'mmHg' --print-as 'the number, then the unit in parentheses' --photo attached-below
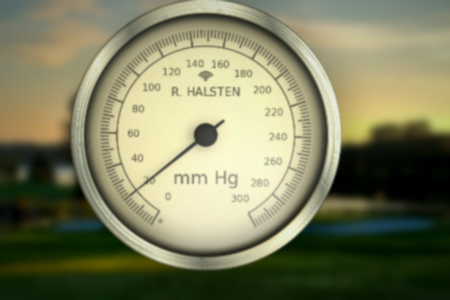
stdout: 20 (mmHg)
